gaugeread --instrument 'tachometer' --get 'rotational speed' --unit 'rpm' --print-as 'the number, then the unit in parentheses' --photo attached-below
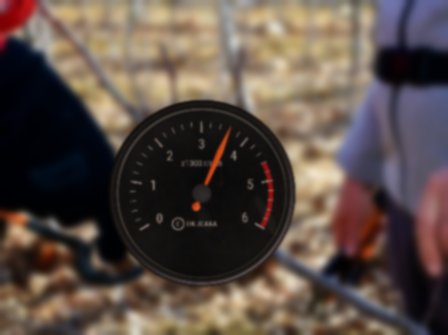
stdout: 3600 (rpm)
